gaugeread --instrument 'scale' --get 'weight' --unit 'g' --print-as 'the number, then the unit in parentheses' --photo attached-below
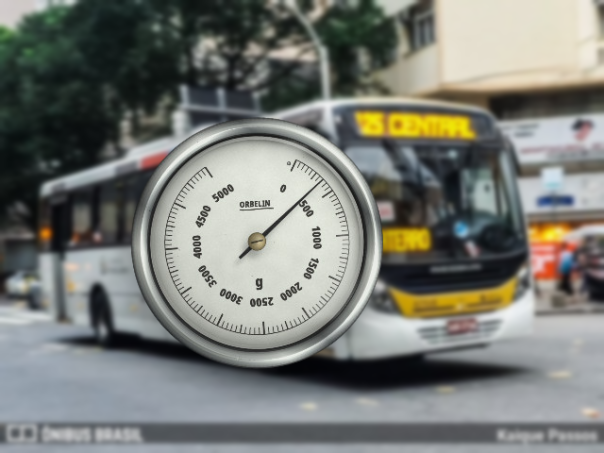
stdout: 350 (g)
